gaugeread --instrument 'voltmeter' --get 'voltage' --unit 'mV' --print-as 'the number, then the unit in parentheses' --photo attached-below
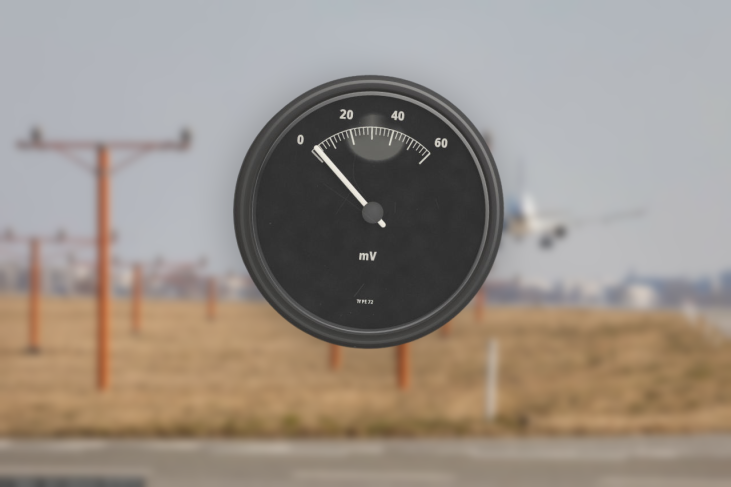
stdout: 2 (mV)
